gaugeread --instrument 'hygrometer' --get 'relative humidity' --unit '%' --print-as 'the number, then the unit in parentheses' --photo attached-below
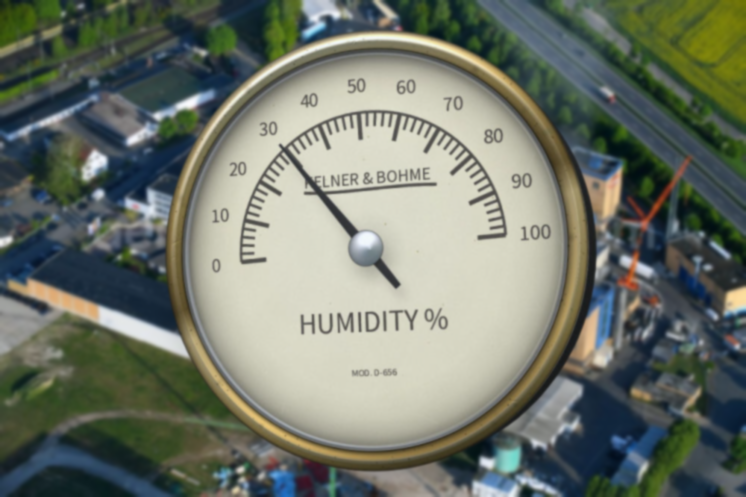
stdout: 30 (%)
